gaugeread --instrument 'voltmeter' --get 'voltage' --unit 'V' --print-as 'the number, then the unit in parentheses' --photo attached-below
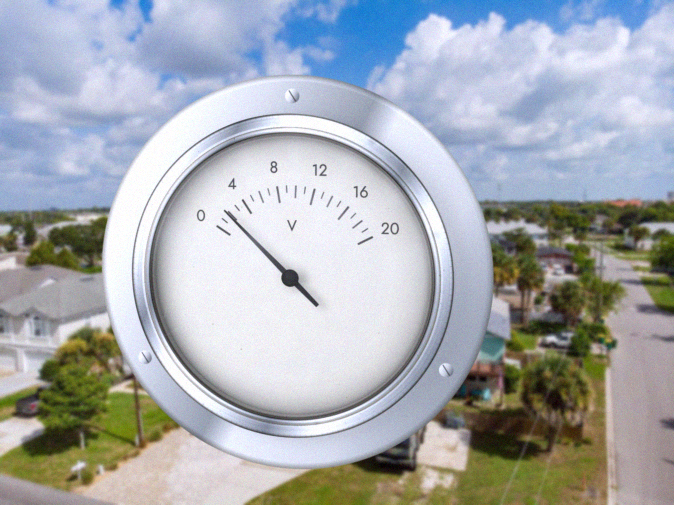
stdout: 2 (V)
